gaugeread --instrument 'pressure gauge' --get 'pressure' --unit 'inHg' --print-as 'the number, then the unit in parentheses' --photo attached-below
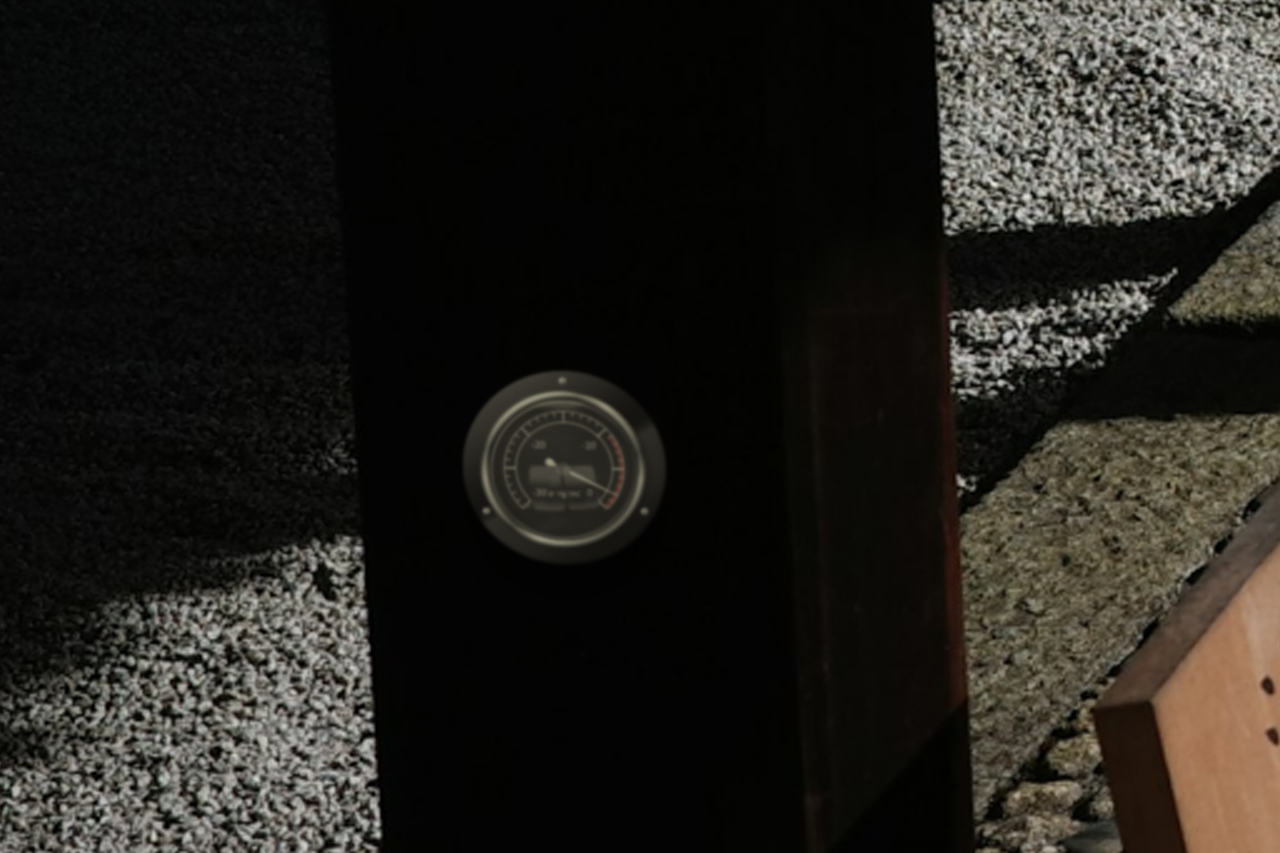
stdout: -2 (inHg)
